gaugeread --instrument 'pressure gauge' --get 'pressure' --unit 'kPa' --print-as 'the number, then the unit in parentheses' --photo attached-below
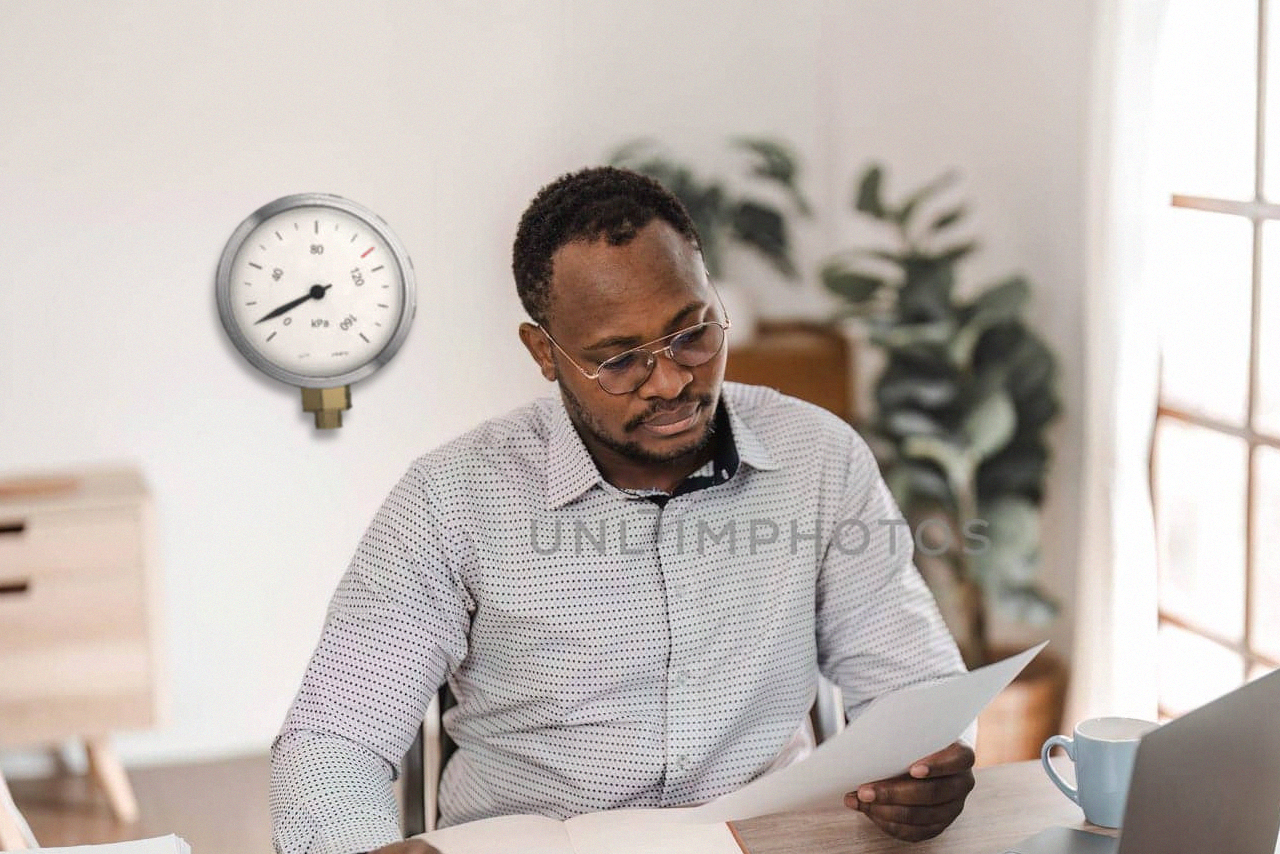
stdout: 10 (kPa)
